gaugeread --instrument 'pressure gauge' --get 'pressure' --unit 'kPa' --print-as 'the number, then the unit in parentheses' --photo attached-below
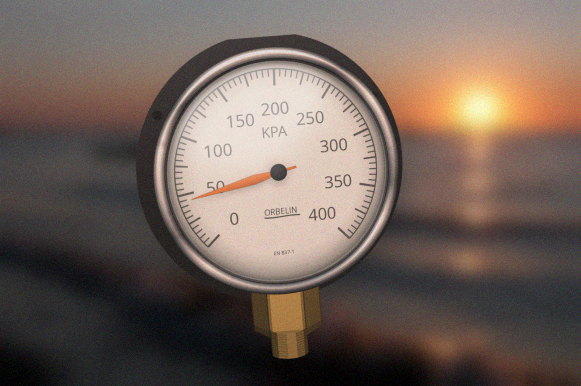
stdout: 45 (kPa)
